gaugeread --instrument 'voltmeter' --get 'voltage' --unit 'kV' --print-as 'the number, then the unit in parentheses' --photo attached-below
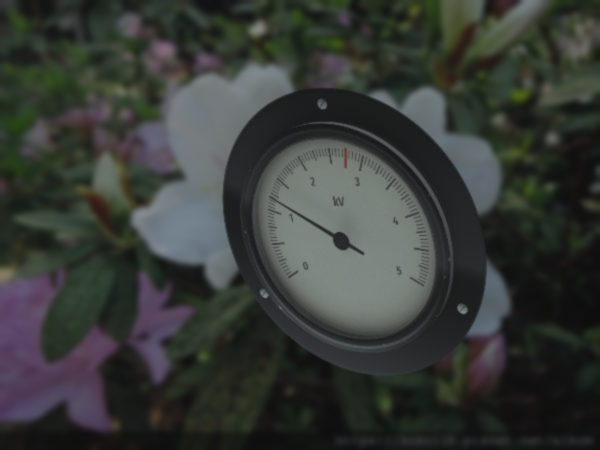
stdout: 1.25 (kV)
